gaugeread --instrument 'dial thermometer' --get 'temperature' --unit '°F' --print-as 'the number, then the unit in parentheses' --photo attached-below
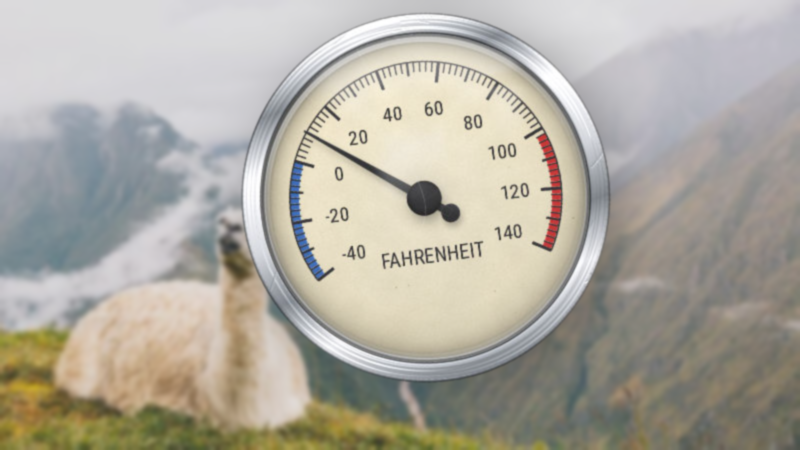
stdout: 10 (°F)
